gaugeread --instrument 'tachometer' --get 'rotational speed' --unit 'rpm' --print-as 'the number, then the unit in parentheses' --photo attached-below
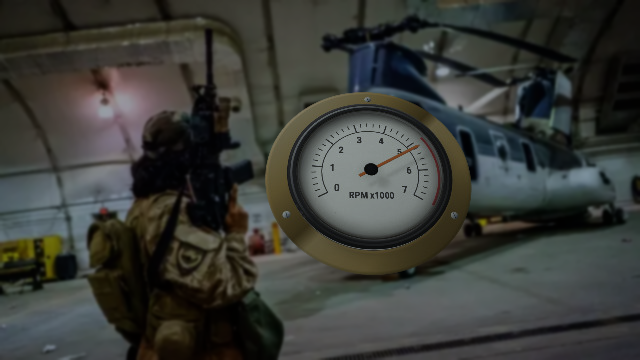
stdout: 5200 (rpm)
